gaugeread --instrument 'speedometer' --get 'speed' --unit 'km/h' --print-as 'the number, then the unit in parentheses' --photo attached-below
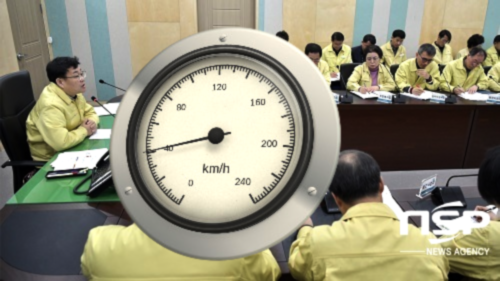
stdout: 40 (km/h)
